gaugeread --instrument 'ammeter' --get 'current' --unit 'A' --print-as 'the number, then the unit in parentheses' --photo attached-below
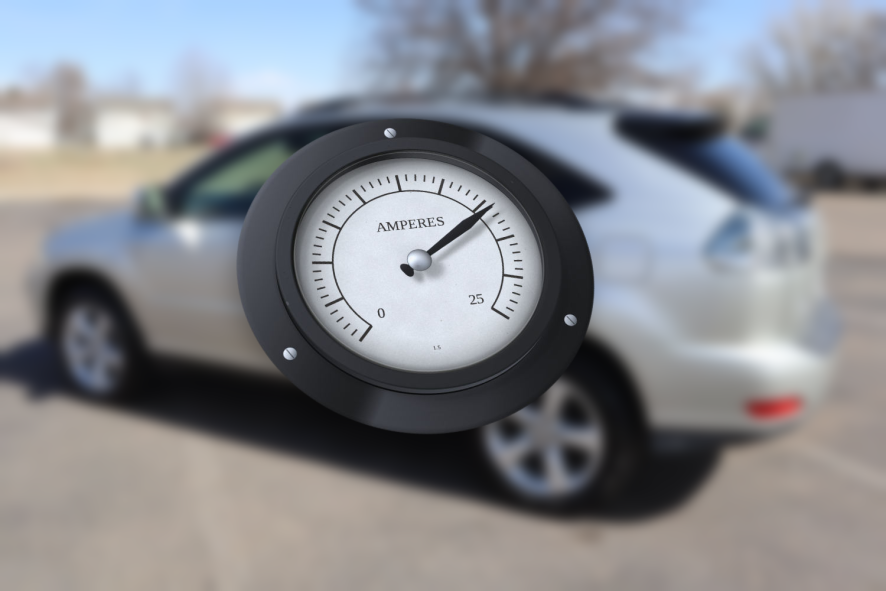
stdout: 18 (A)
